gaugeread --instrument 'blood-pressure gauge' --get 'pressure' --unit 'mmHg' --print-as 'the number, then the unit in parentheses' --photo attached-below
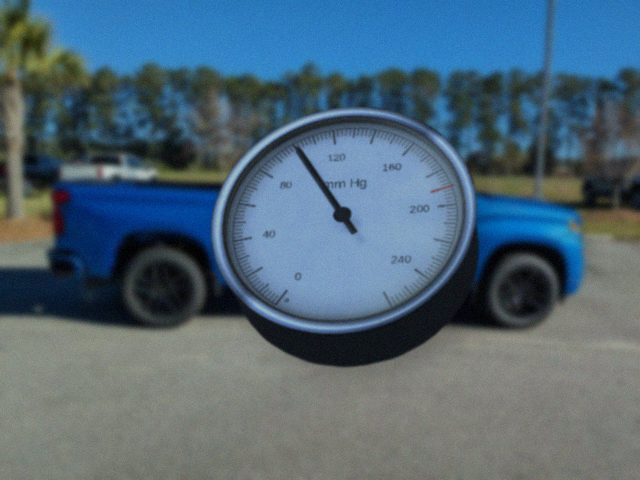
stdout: 100 (mmHg)
